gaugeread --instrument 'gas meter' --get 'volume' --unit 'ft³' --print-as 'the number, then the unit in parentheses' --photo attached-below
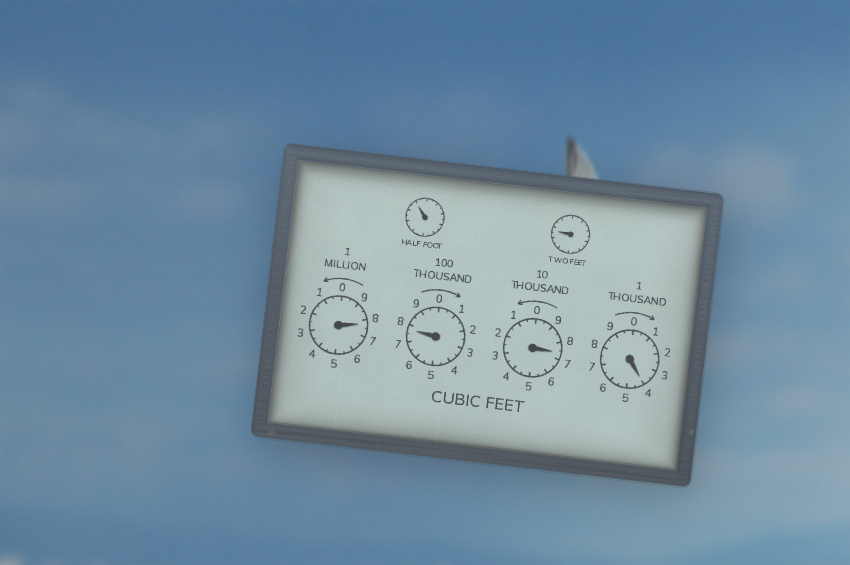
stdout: 777400 (ft³)
